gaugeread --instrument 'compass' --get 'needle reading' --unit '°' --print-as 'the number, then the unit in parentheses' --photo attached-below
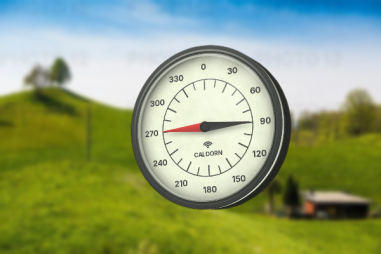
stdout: 270 (°)
